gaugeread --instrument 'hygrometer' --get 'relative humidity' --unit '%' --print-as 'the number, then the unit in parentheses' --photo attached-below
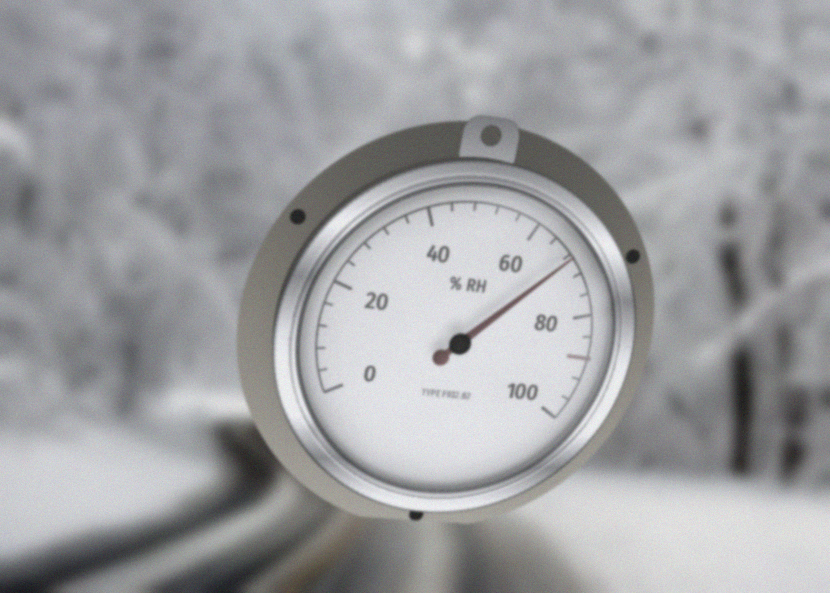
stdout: 68 (%)
